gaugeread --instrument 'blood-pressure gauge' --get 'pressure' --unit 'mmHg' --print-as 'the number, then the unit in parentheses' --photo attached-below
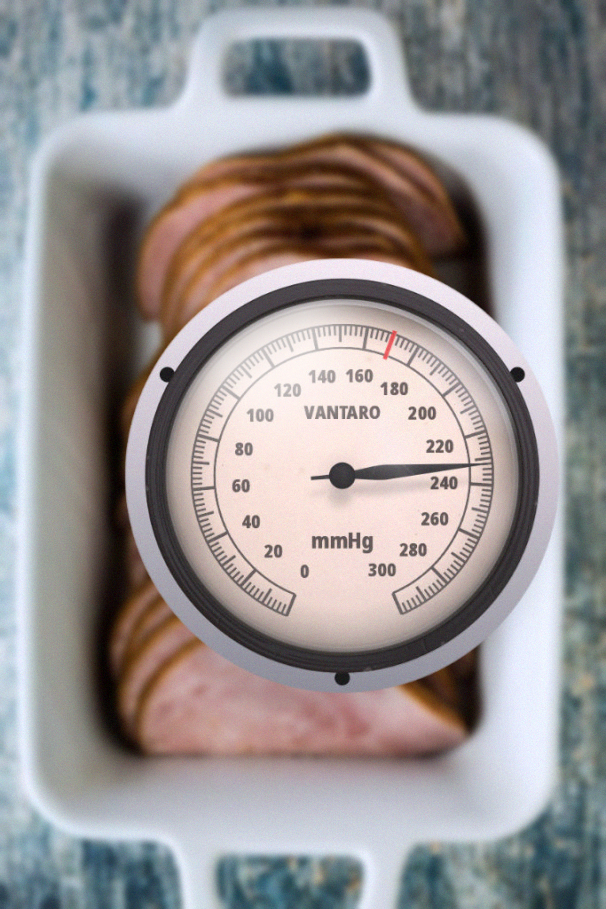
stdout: 232 (mmHg)
